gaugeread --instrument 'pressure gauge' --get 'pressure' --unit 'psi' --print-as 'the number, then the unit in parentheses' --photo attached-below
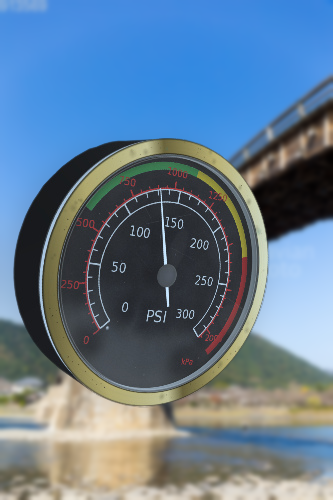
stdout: 130 (psi)
